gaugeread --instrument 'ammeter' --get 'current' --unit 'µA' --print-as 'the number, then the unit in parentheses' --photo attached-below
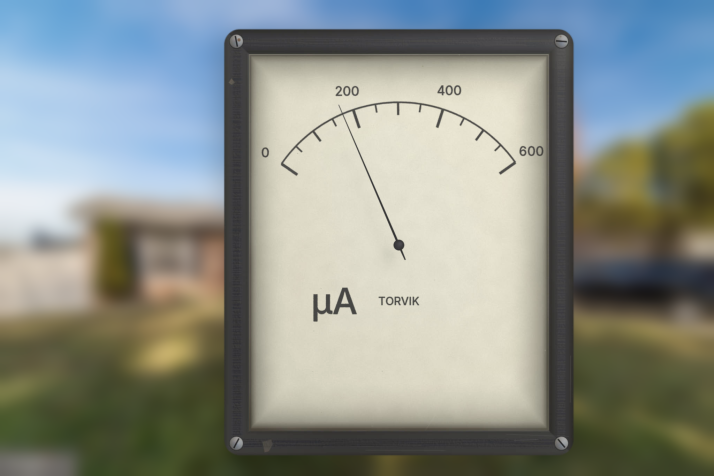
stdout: 175 (µA)
